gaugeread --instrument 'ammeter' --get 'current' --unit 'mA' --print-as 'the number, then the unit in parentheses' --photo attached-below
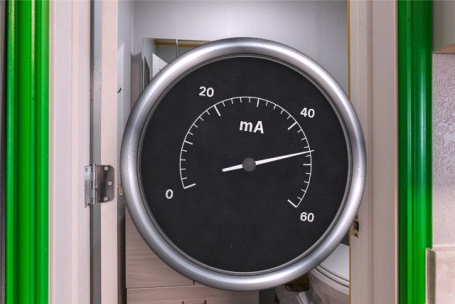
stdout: 47 (mA)
